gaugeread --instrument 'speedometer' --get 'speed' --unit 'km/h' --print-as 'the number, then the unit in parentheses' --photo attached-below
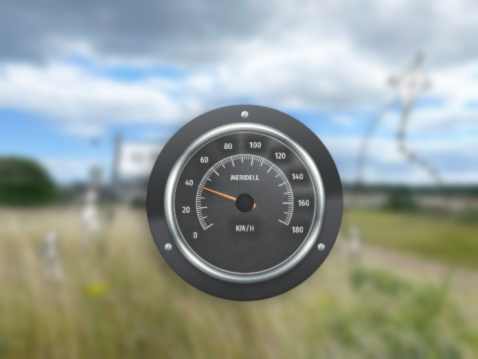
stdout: 40 (km/h)
